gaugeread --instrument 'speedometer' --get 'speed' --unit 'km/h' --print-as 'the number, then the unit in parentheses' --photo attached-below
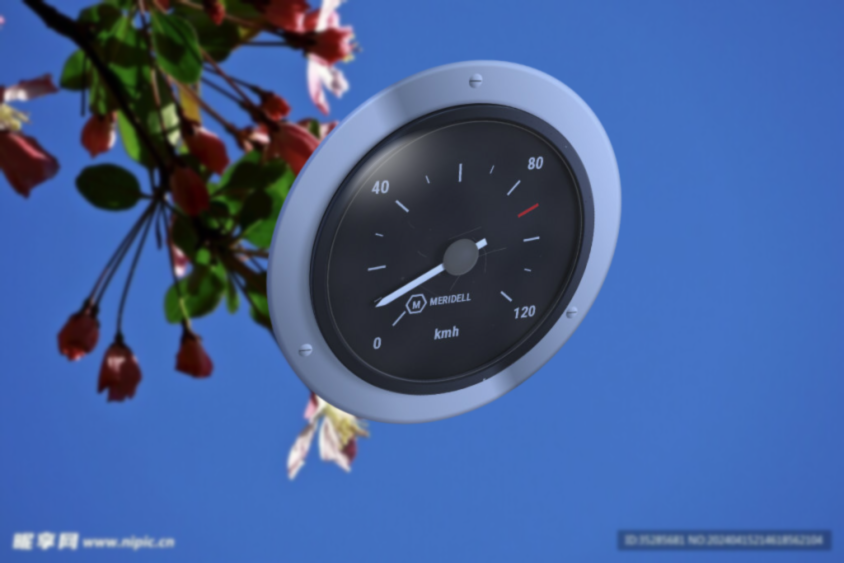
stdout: 10 (km/h)
